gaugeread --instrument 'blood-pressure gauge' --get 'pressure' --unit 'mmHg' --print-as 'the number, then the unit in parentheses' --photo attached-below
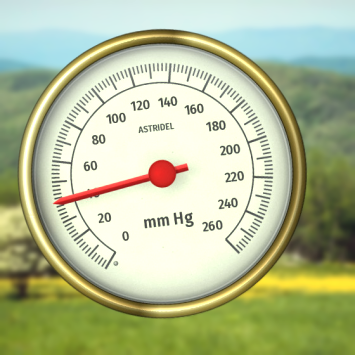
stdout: 40 (mmHg)
